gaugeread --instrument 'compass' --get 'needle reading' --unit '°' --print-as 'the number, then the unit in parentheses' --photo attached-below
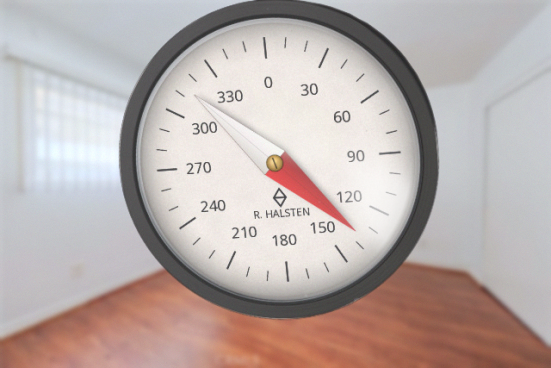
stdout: 135 (°)
